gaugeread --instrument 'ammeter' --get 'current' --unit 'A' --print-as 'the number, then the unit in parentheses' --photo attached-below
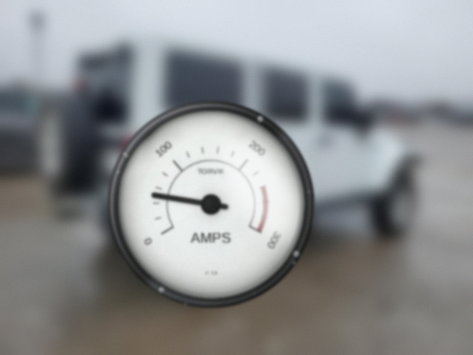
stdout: 50 (A)
